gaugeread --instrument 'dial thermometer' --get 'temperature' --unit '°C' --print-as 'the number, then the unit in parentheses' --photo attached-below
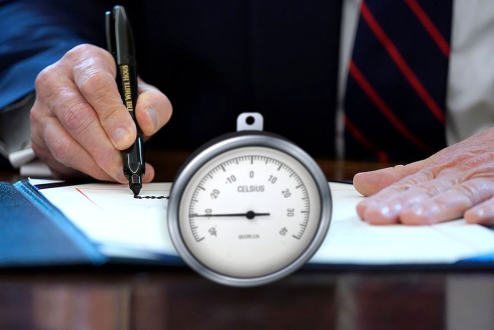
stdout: -30 (°C)
